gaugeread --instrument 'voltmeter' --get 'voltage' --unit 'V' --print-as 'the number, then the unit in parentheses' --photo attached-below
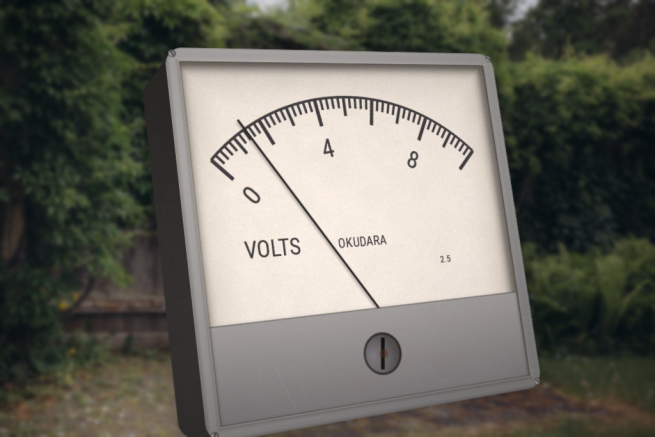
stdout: 1.4 (V)
